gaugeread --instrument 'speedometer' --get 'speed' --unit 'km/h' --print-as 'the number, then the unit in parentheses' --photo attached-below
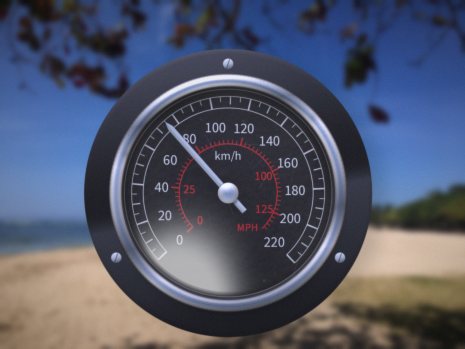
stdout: 75 (km/h)
